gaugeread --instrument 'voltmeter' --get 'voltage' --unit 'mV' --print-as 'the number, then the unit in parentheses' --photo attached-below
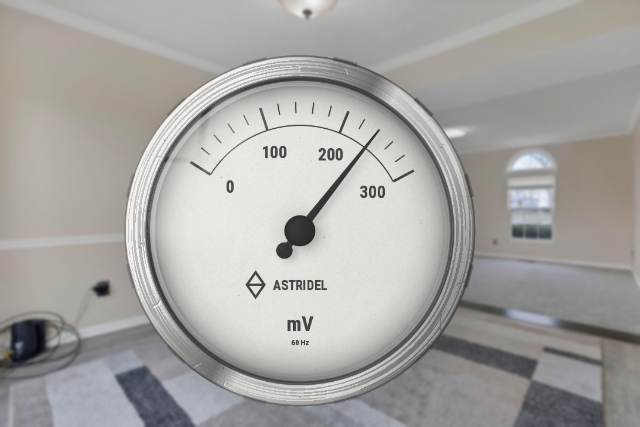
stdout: 240 (mV)
